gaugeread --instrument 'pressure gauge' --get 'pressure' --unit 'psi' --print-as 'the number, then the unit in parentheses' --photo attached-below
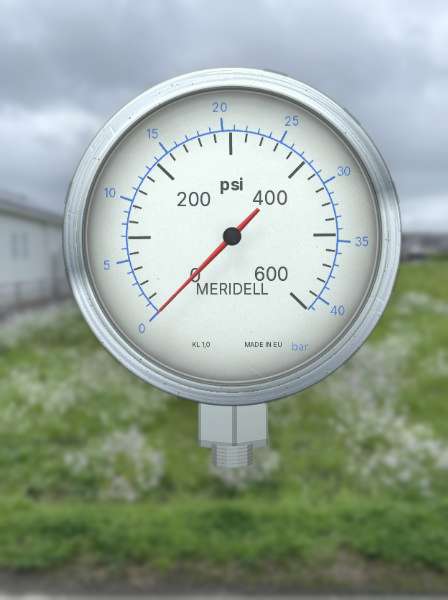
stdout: 0 (psi)
